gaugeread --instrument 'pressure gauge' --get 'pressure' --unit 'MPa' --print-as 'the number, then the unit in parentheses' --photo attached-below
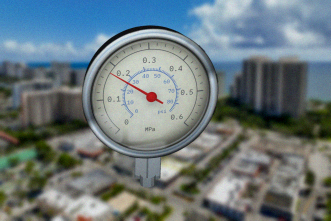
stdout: 0.18 (MPa)
